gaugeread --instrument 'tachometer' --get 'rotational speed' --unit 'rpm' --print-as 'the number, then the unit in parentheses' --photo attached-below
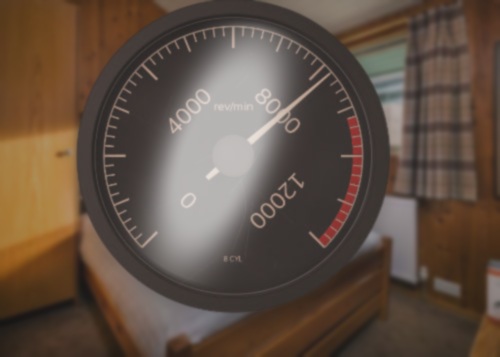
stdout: 8200 (rpm)
